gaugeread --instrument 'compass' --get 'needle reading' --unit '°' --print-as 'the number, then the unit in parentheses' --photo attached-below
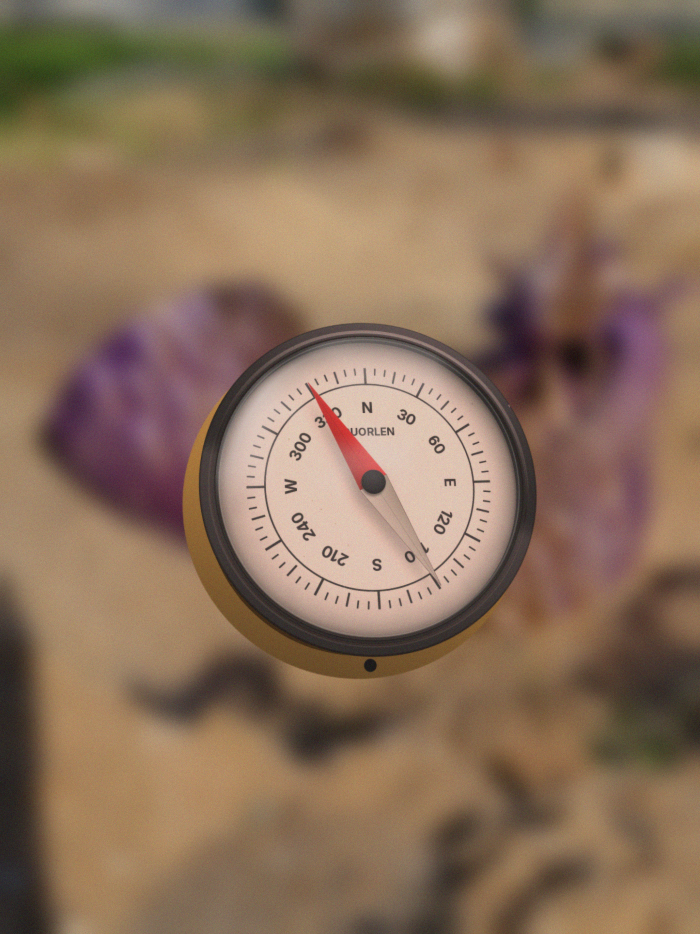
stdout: 330 (°)
